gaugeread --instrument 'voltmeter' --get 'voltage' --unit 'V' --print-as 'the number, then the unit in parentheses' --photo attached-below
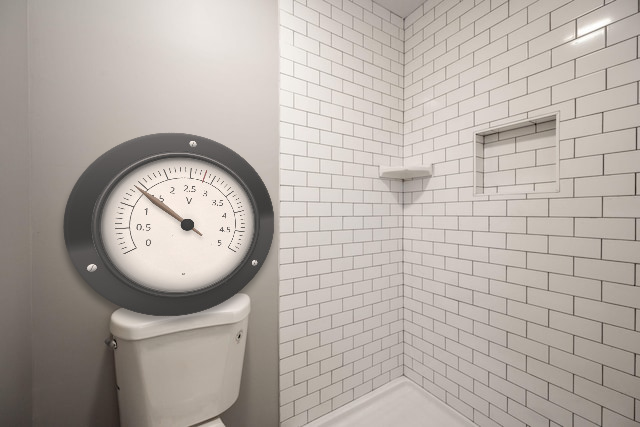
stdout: 1.4 (V)
